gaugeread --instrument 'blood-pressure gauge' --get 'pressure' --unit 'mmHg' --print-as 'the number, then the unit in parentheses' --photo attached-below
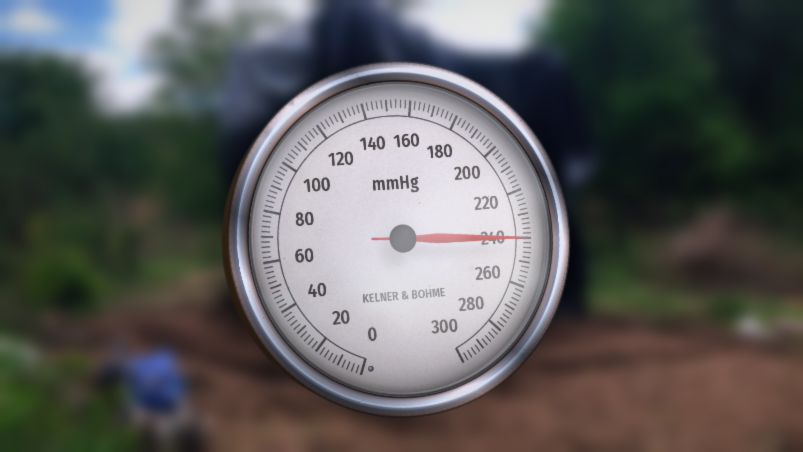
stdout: 240 (mmHg)
